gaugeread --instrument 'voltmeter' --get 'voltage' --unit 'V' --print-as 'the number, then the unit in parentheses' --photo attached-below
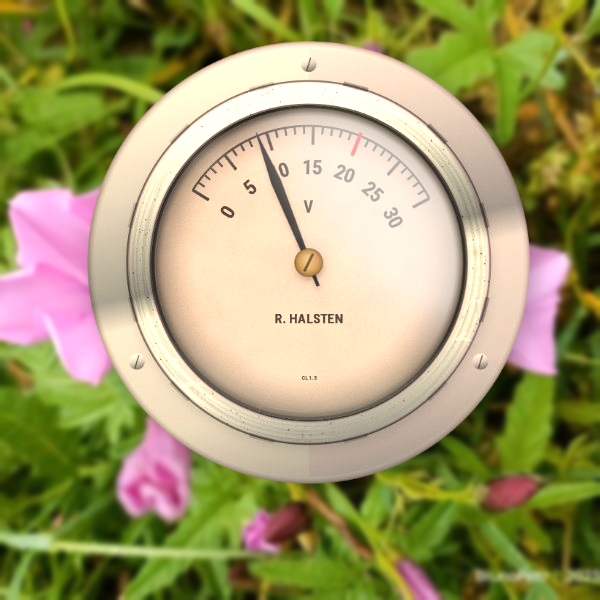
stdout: 9 (V)
